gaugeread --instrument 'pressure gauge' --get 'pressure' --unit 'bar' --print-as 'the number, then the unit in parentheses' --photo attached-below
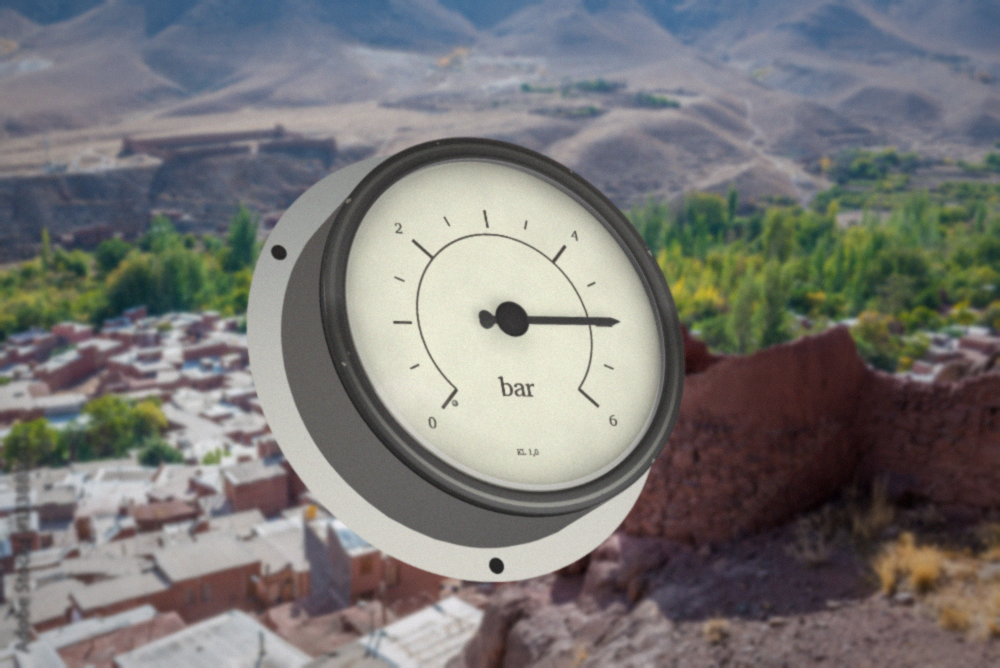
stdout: 5 (bar)
